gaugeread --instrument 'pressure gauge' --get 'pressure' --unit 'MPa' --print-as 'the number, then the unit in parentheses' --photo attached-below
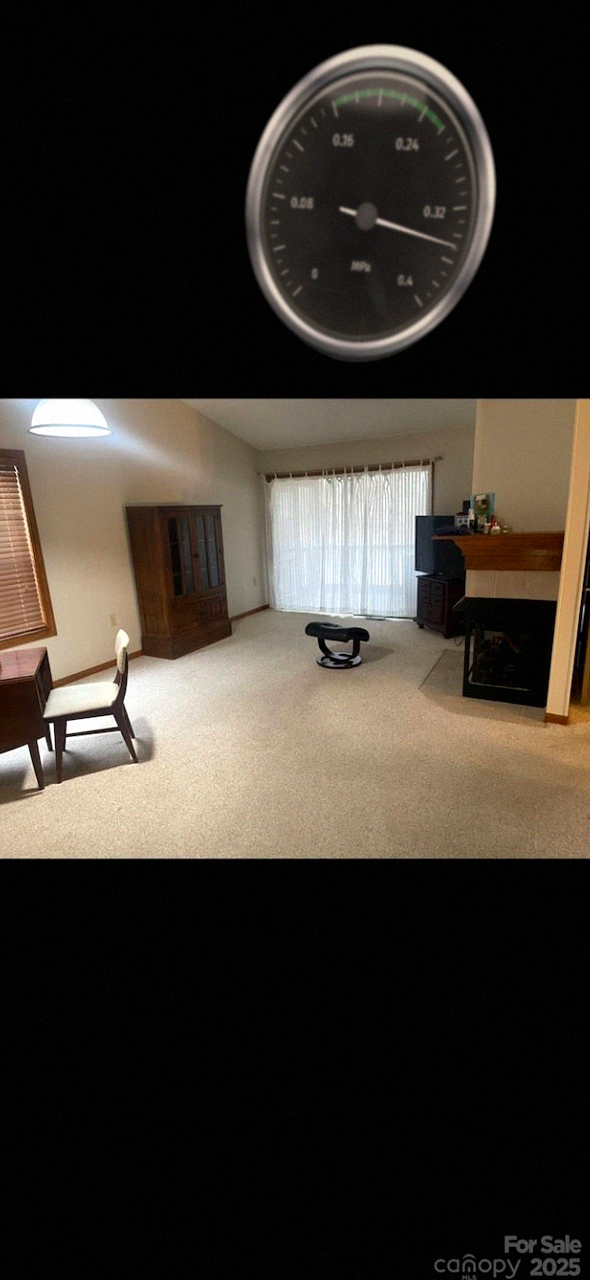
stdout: 0.35 (MPa)
